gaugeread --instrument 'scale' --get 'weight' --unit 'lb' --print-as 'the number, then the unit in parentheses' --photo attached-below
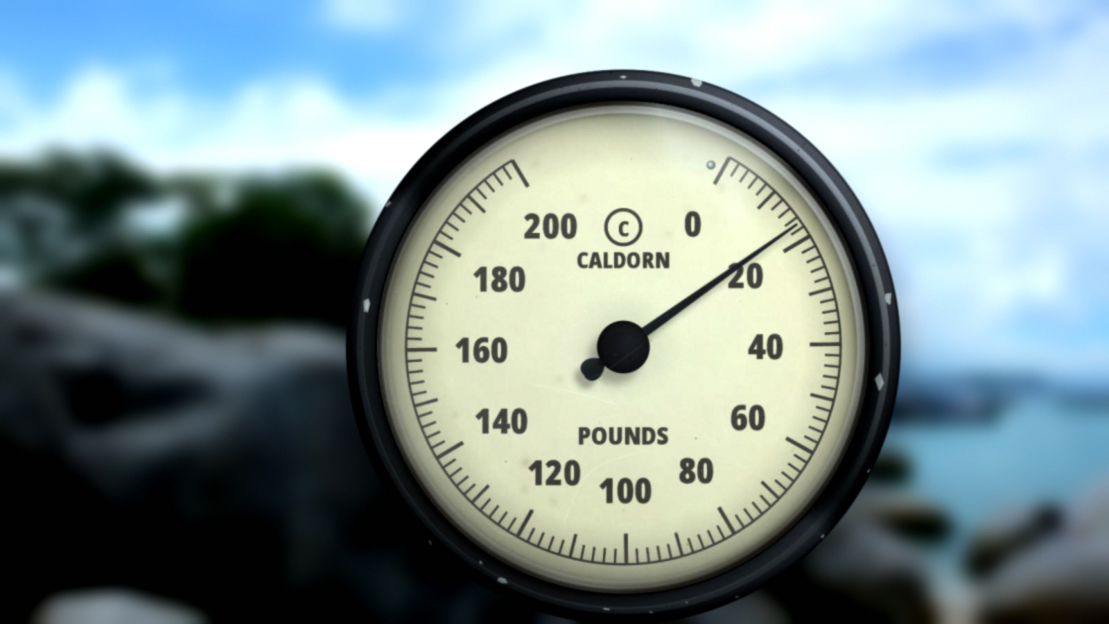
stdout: 17 (lb)
